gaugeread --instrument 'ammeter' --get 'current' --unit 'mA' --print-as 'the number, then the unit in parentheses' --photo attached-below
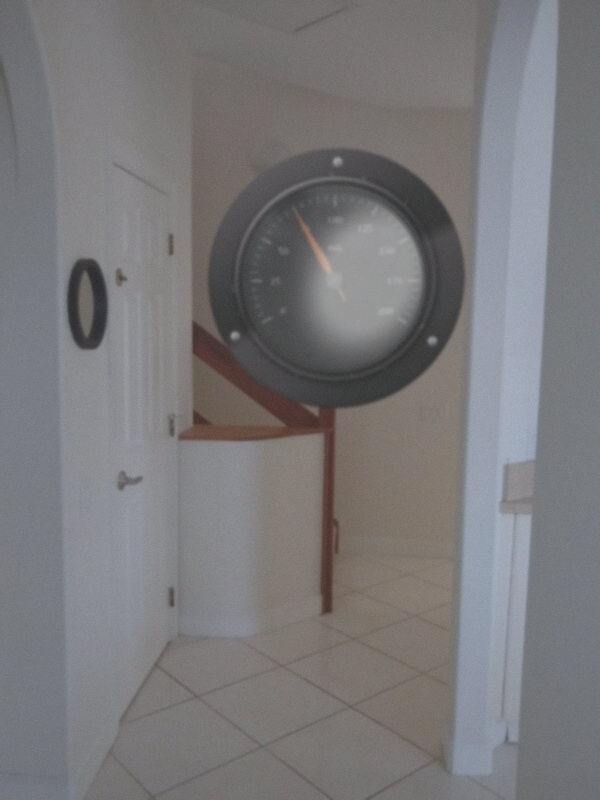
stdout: 75 (mA)
